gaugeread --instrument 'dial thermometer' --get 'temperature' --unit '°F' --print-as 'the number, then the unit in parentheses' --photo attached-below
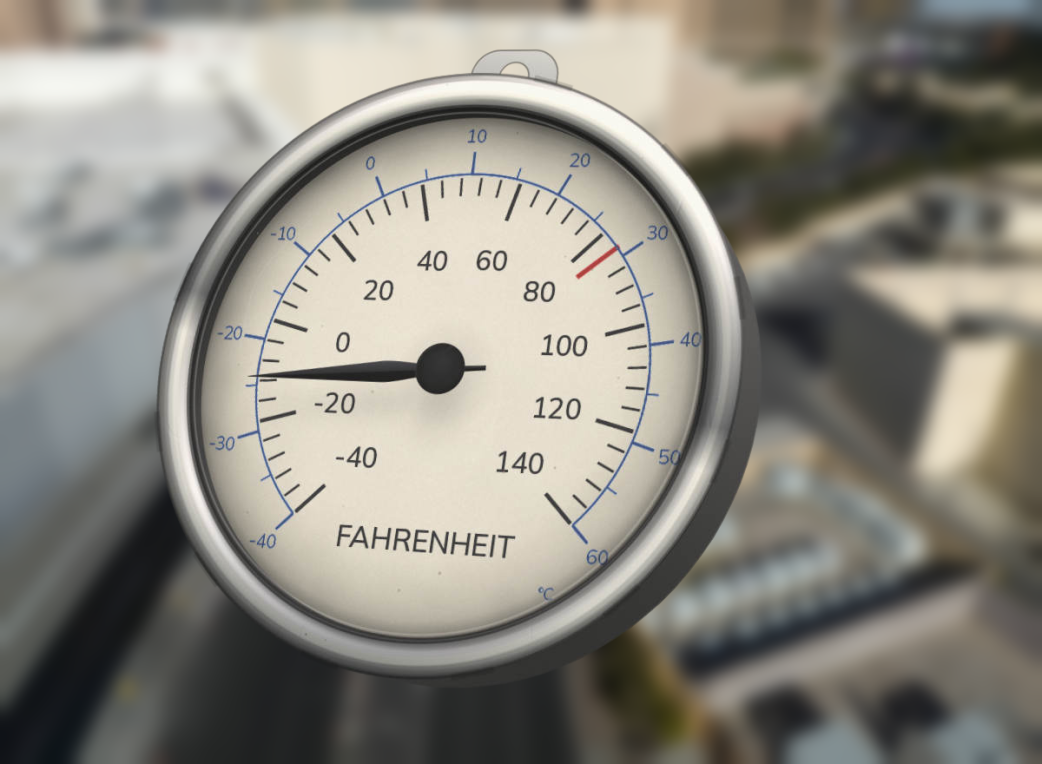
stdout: -12 (°F)
